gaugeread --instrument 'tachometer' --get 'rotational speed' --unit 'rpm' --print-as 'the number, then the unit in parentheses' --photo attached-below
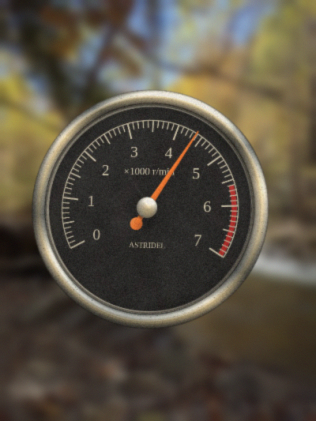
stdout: 4400 (rpm)
